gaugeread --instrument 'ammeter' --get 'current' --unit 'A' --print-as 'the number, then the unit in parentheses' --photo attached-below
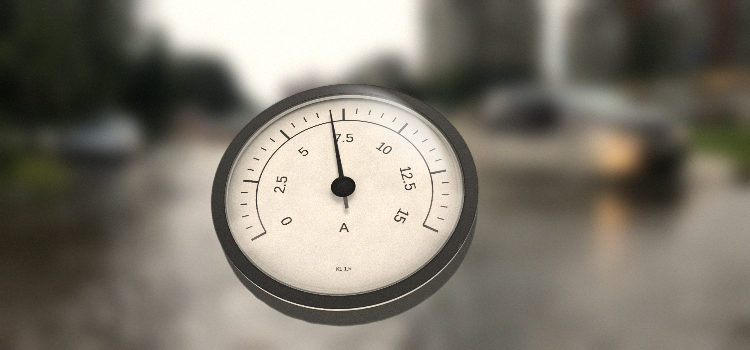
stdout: 7 (A)
